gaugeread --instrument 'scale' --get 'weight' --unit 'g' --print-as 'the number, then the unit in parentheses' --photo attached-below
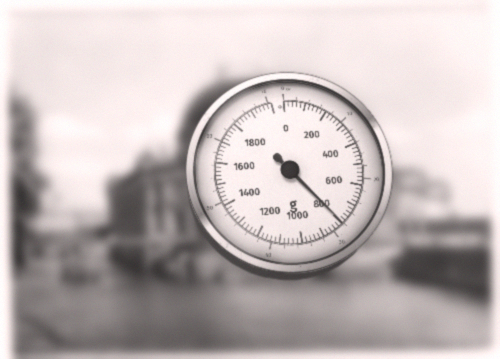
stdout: 800 (g)
